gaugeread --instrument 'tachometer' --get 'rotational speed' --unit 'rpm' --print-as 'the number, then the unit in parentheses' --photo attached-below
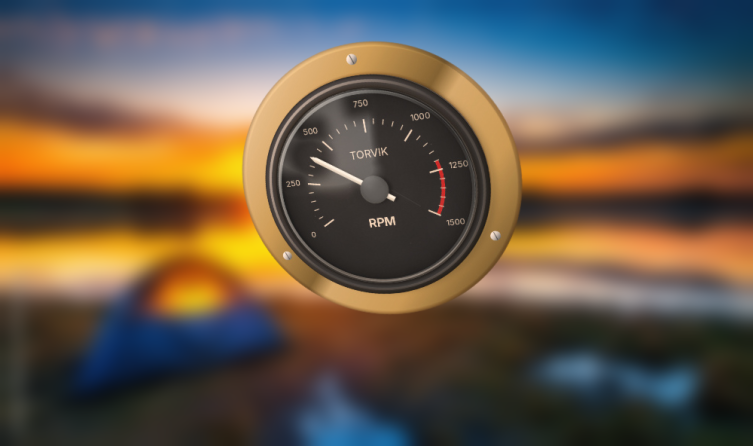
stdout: 400 (rpm)
